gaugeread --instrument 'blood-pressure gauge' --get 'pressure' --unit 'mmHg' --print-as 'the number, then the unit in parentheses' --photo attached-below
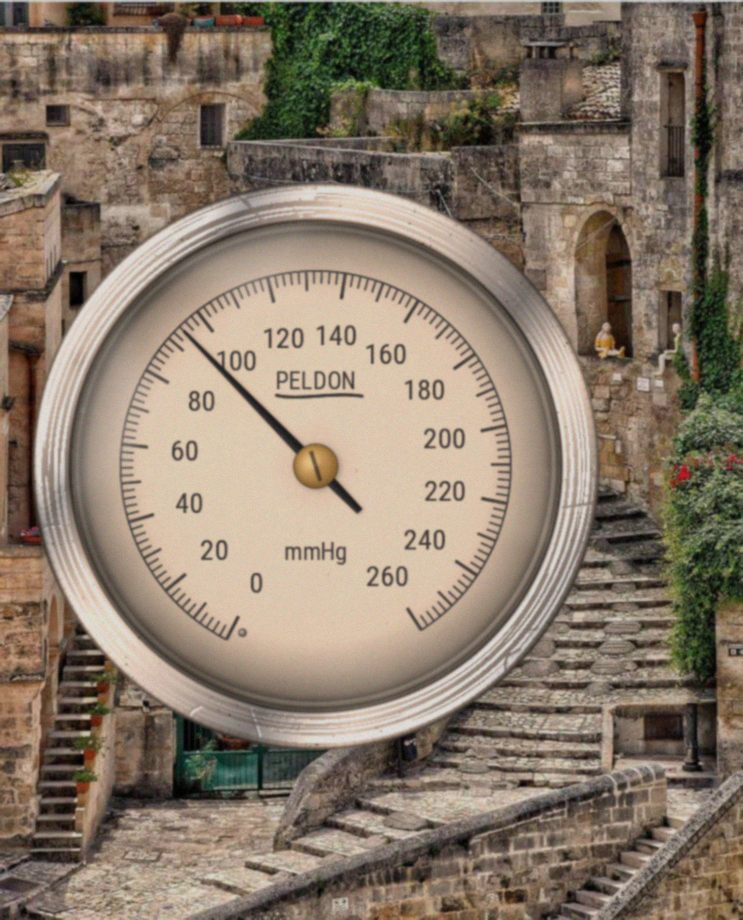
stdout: 94 (mmHg)
